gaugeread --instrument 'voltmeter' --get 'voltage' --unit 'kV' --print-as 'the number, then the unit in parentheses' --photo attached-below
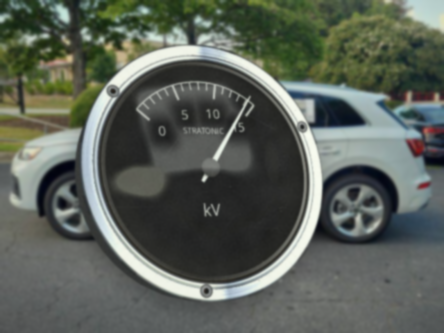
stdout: 14 (kV)
